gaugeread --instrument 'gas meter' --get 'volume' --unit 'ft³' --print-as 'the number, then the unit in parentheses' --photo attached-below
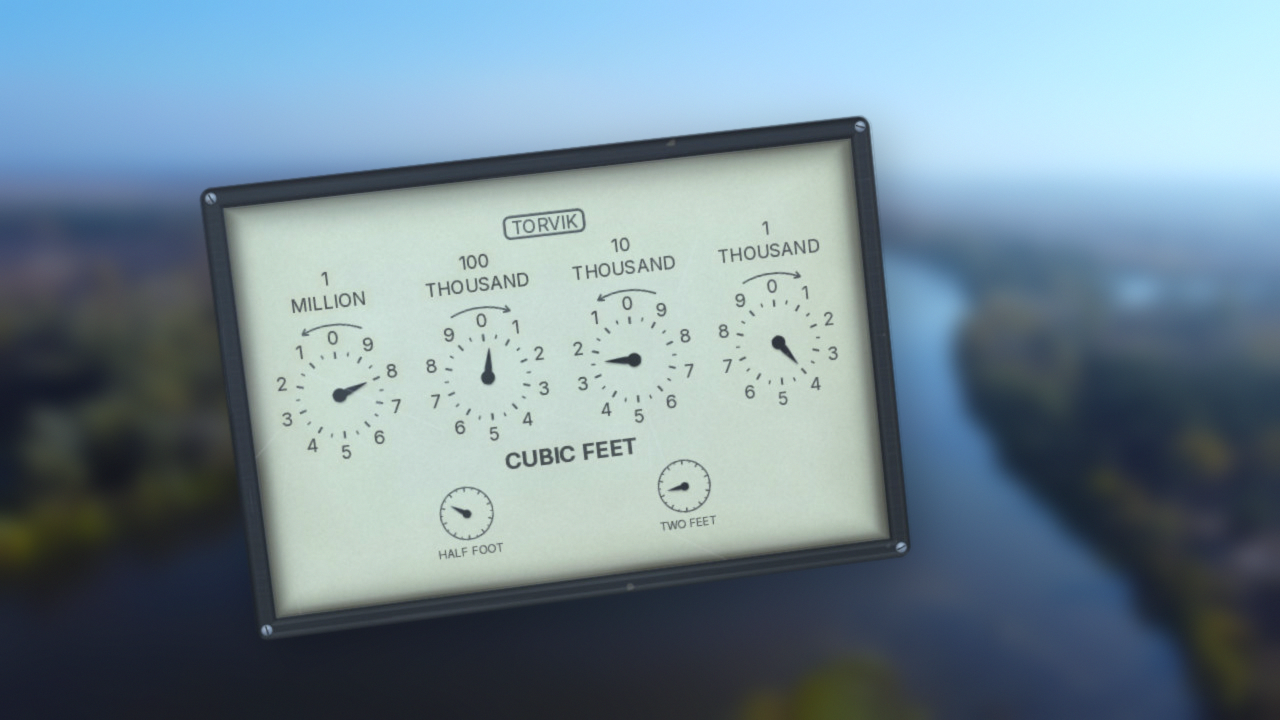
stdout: 802400 (ft³)
